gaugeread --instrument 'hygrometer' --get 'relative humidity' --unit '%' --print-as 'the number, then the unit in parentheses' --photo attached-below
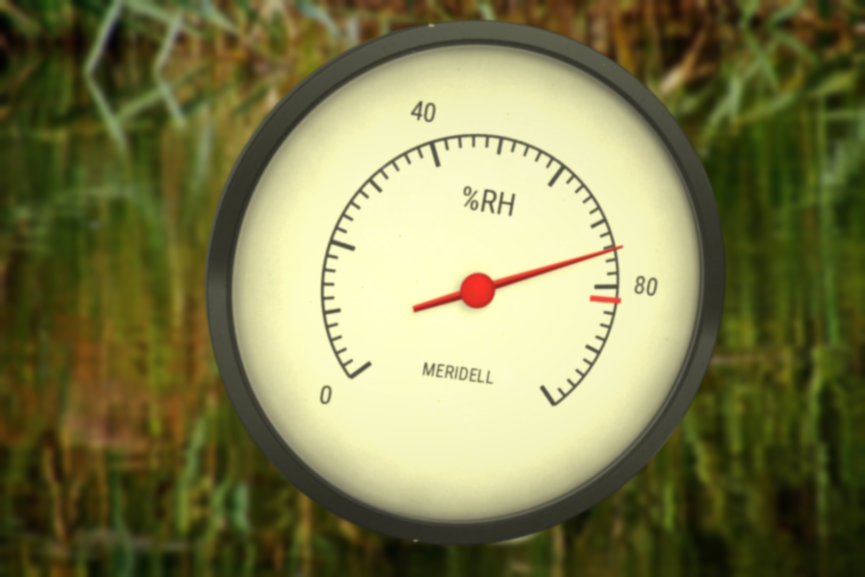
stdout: 74 (%)
